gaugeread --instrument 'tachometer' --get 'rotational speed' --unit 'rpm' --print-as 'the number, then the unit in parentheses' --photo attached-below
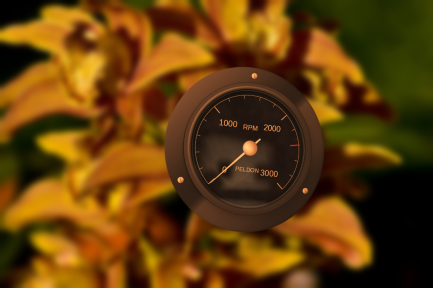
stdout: 0 (rpm)
